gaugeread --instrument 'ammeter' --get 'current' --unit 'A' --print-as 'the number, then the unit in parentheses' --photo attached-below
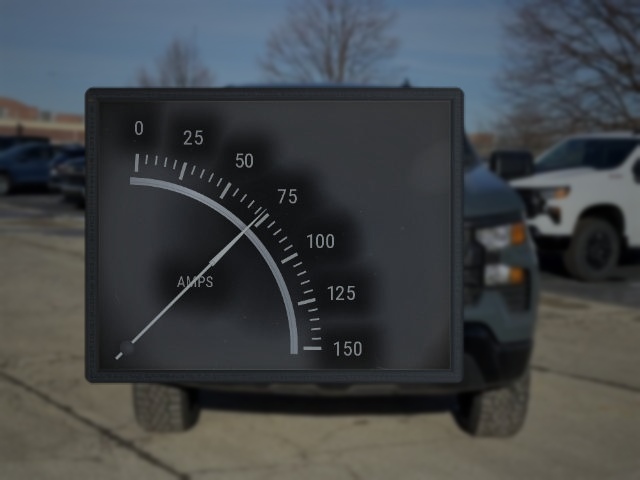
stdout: 72.5 (A)
